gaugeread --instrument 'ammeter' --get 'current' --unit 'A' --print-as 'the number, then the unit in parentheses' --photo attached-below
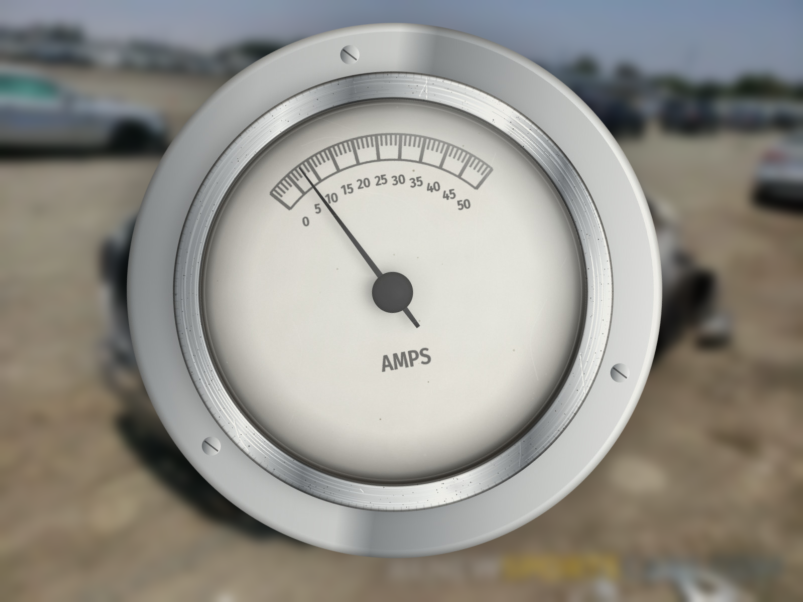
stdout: 8 (A)
